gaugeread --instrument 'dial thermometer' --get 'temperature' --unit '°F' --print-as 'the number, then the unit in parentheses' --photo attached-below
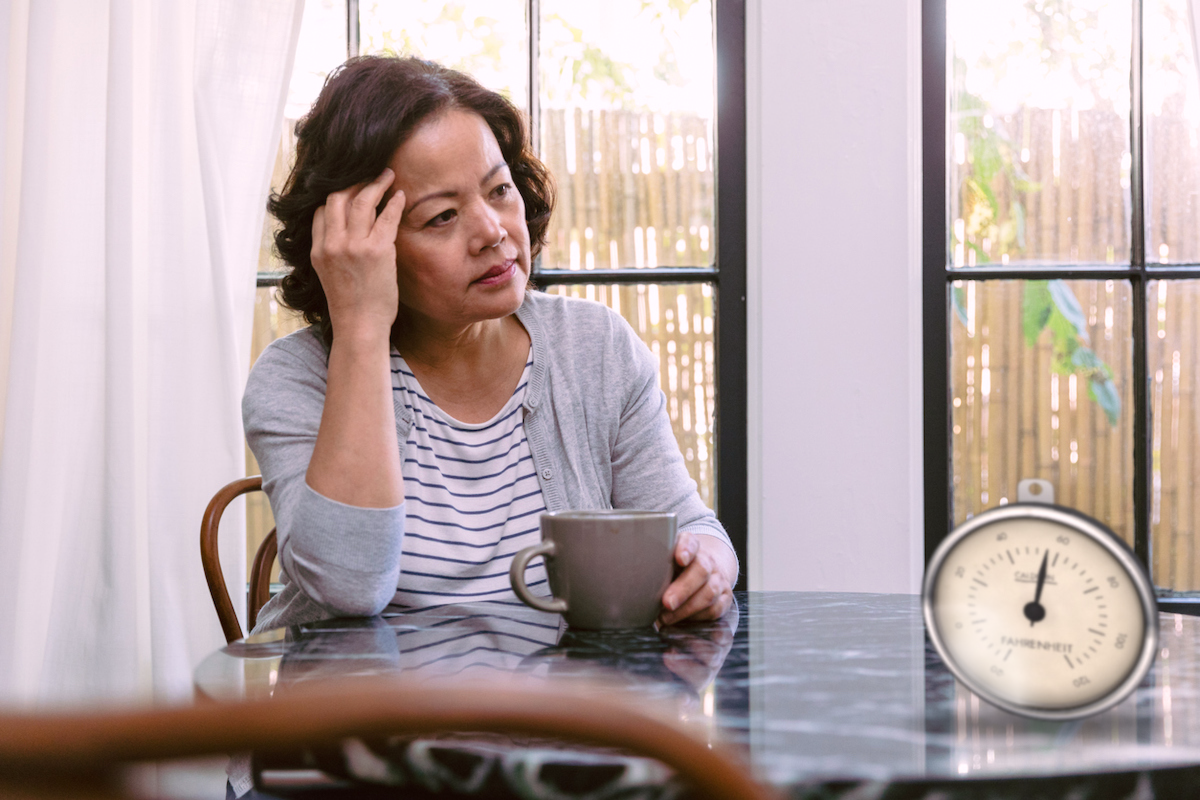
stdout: 56 (°F)
